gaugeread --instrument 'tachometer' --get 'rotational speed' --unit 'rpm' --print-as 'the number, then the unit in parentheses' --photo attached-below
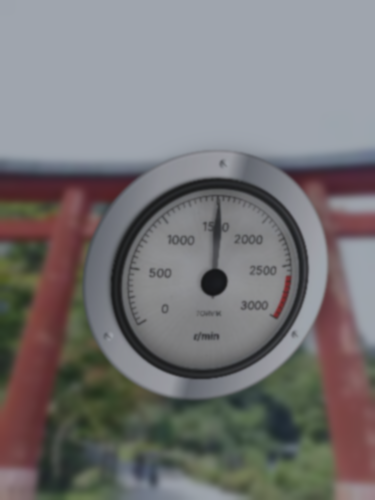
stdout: 1500 (rpm)
